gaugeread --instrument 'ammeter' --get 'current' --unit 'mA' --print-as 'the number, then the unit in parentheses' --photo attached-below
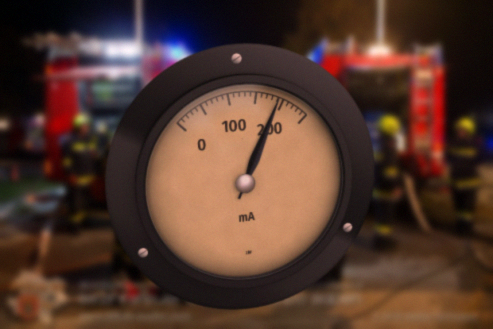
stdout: 190 (mA)
